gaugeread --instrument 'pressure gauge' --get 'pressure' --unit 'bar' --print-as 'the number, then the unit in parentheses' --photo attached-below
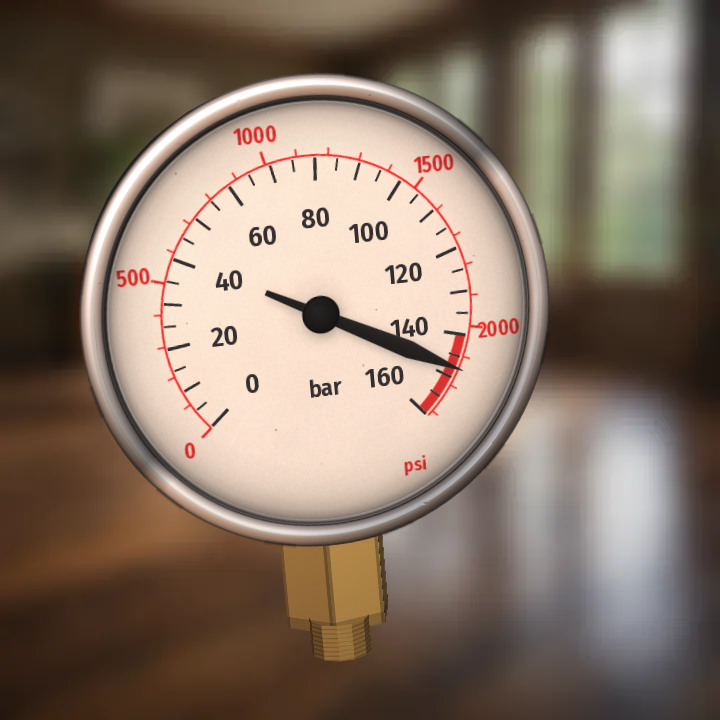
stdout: 147.5 (bar)
